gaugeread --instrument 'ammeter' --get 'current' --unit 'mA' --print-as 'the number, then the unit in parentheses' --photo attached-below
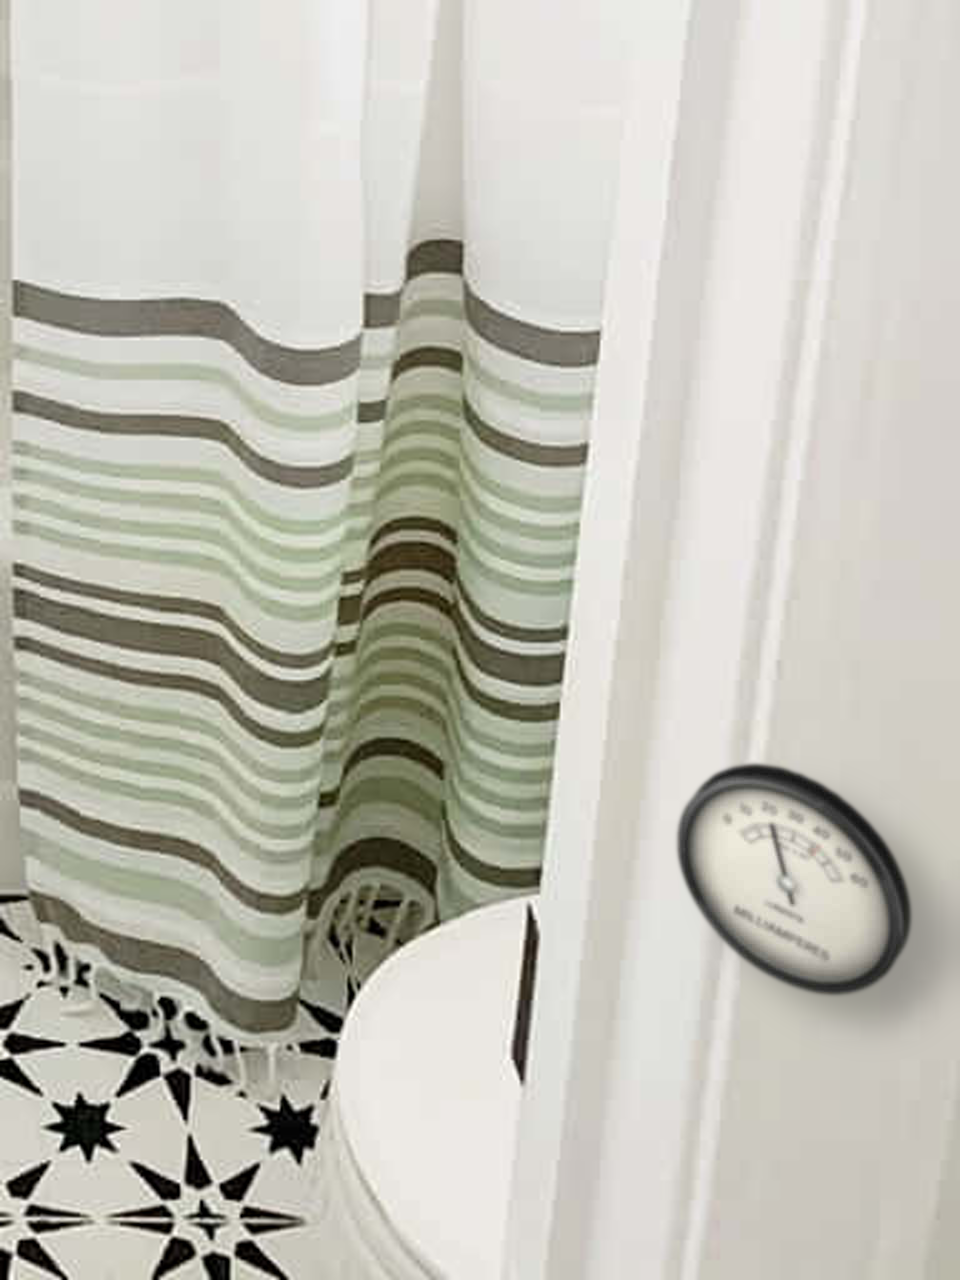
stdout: 20 (mA)
